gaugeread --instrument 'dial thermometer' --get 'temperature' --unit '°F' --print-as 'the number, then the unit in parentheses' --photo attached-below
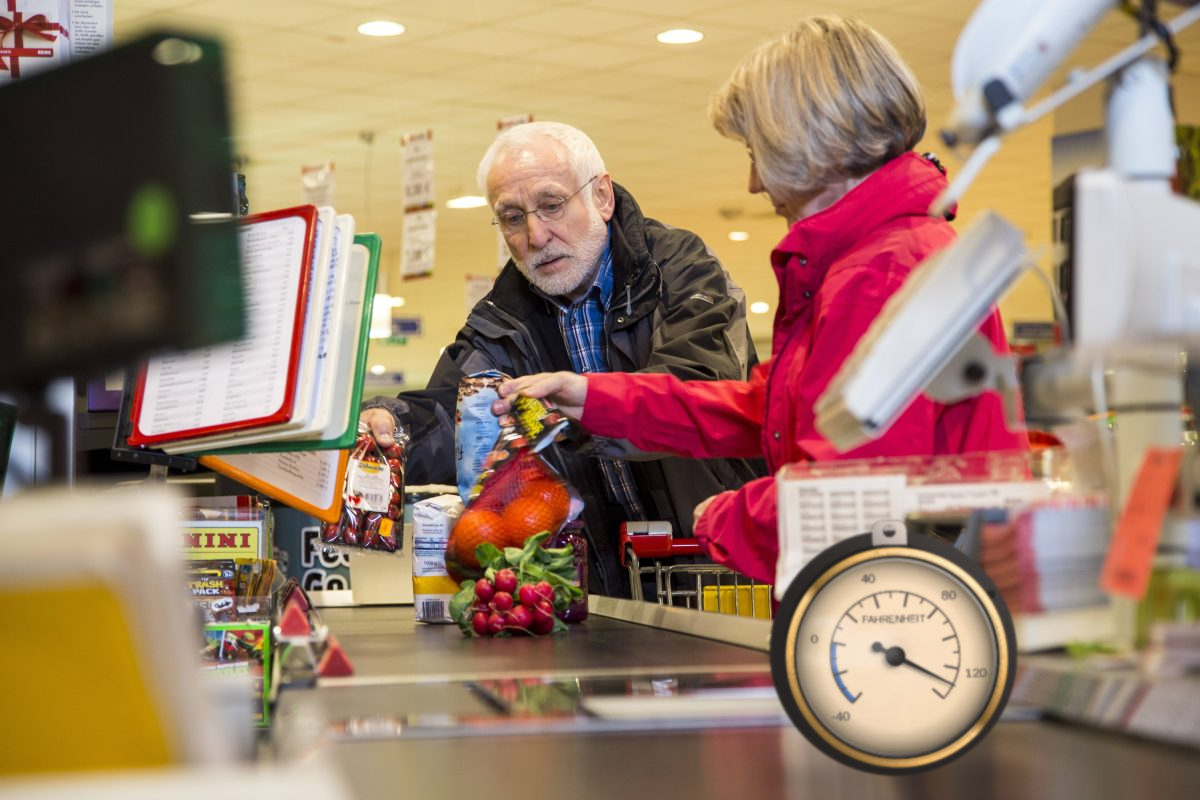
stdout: 130 (°F)
